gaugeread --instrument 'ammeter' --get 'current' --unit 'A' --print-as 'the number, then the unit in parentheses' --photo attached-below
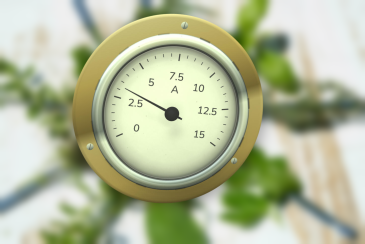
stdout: 3.25 (A)
